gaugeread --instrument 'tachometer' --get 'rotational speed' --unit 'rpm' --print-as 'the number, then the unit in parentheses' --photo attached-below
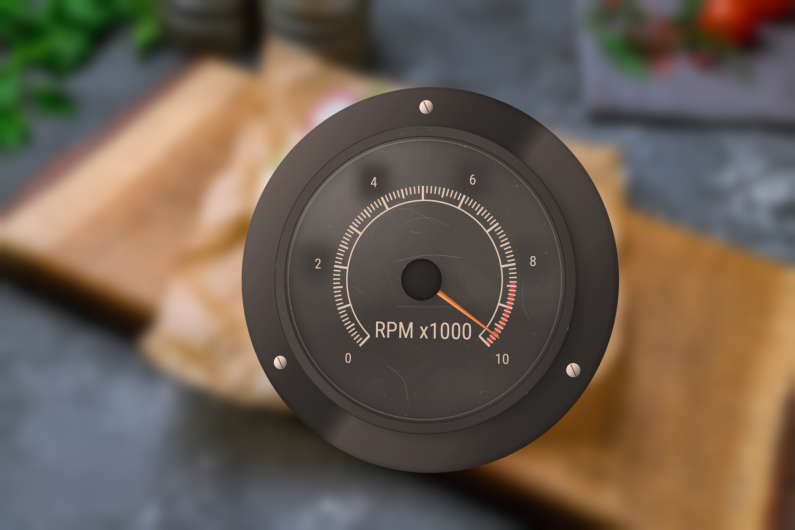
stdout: 9700 (rpm)
